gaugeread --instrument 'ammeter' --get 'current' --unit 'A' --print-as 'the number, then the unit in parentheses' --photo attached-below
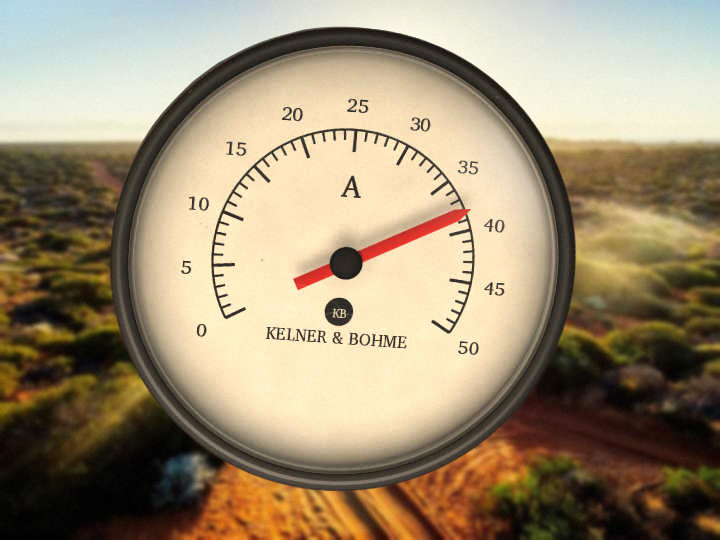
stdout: 38 (A)
